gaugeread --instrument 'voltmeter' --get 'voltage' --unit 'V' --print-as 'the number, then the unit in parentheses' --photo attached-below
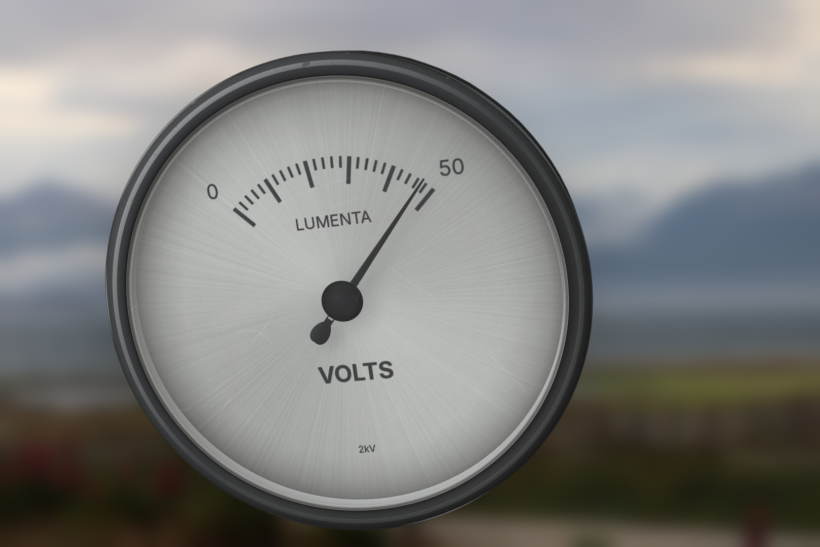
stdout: 47 (V)
